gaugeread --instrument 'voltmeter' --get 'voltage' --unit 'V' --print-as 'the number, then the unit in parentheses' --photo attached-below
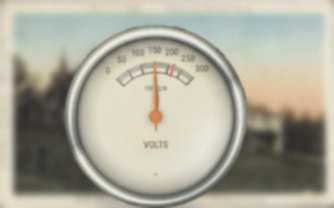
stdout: 150 (V)
